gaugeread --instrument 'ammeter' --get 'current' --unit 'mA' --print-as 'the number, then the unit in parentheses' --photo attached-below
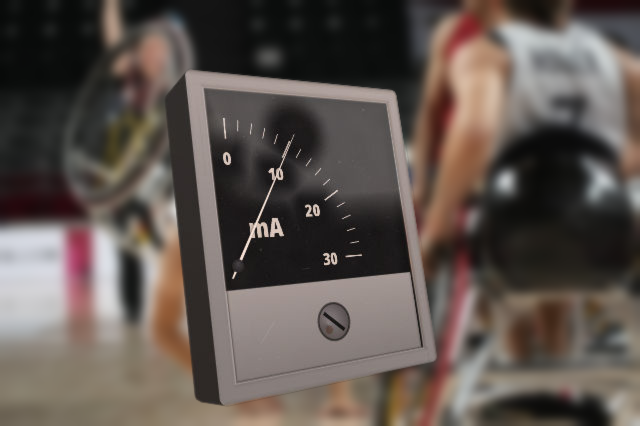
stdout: 10 (mA)
